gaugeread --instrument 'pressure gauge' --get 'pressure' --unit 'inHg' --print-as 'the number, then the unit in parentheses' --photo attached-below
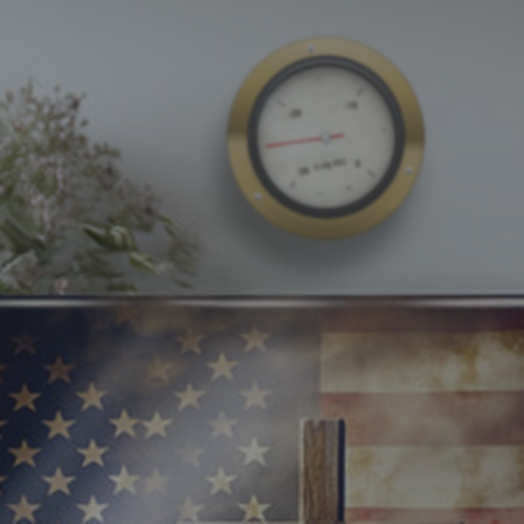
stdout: -25 (inHg)
